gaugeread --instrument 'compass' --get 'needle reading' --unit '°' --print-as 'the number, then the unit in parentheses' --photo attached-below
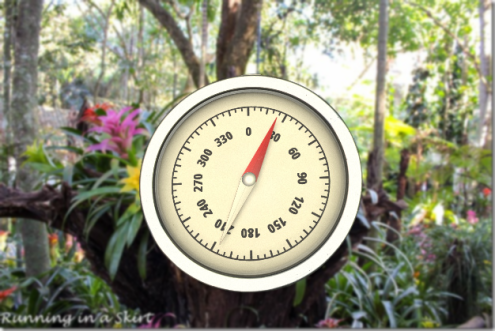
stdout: 25 (°)
